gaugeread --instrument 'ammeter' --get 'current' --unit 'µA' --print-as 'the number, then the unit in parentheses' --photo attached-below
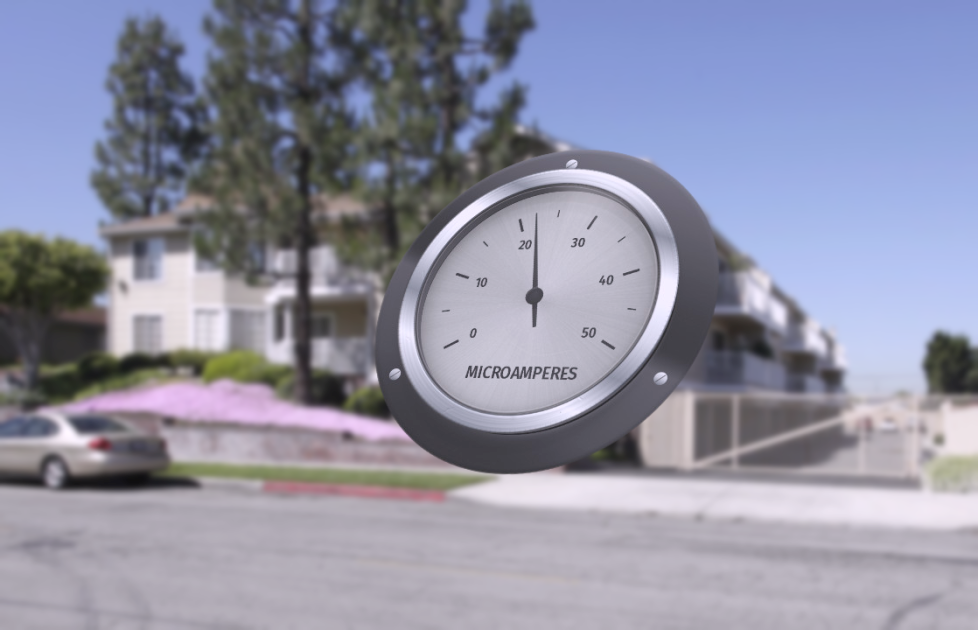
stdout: 22.5 (µA)
